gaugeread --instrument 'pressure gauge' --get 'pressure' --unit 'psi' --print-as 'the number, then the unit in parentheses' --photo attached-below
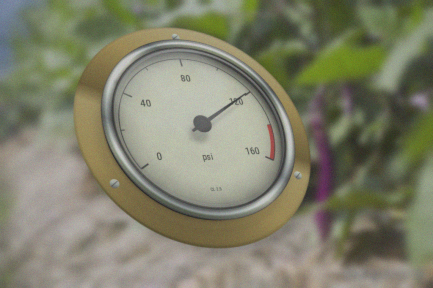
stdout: 120 (psi)
